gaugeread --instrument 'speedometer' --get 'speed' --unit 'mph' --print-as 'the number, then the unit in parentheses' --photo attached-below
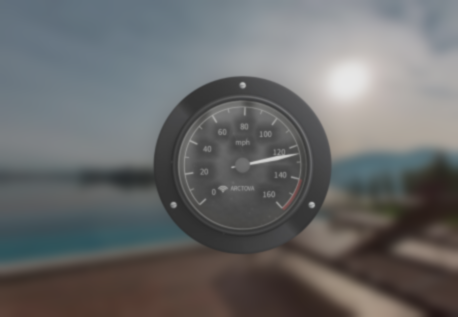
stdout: 125 (mph)
